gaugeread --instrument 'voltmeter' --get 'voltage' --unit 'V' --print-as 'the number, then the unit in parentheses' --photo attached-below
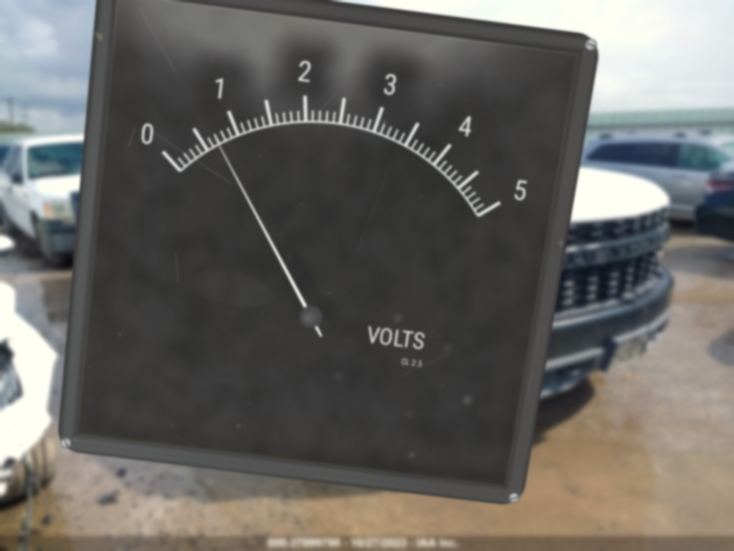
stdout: 0.7 (V)
